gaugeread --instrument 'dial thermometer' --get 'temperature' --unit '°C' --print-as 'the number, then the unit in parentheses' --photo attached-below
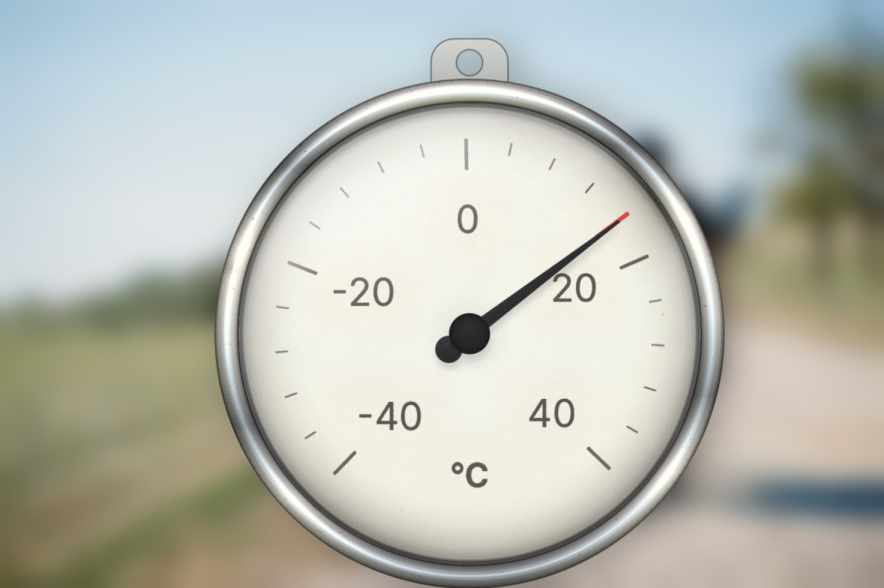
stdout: 16 (°C)
